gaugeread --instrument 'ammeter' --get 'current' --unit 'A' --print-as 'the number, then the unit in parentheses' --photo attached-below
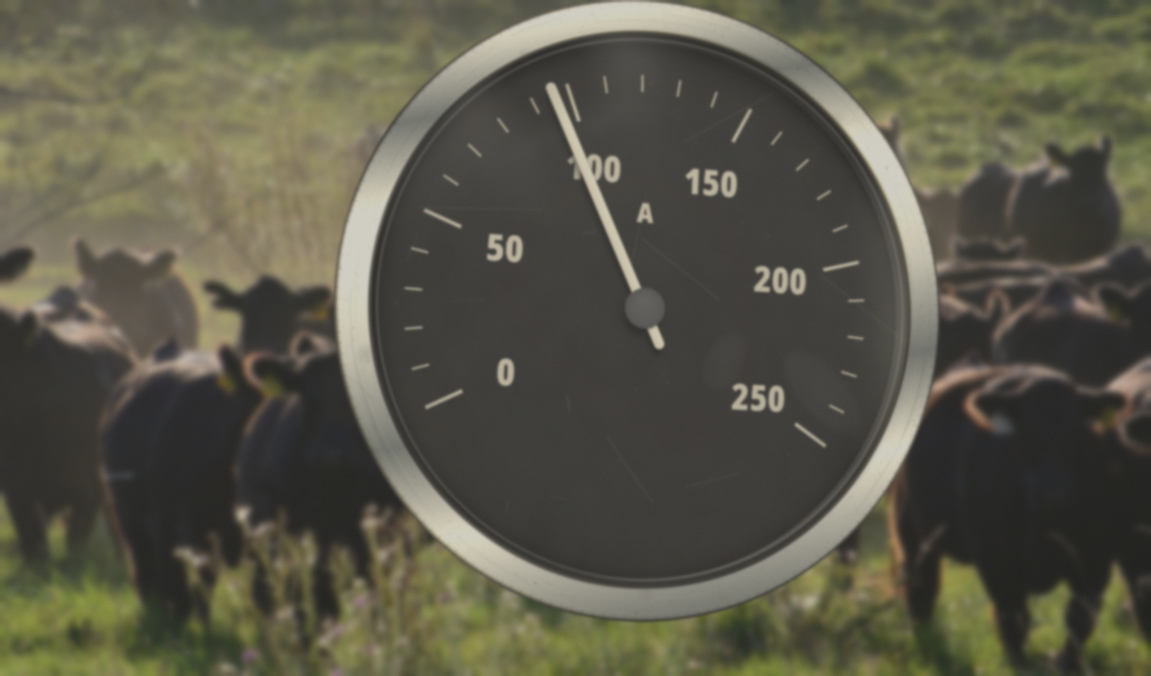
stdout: 95 (A)
